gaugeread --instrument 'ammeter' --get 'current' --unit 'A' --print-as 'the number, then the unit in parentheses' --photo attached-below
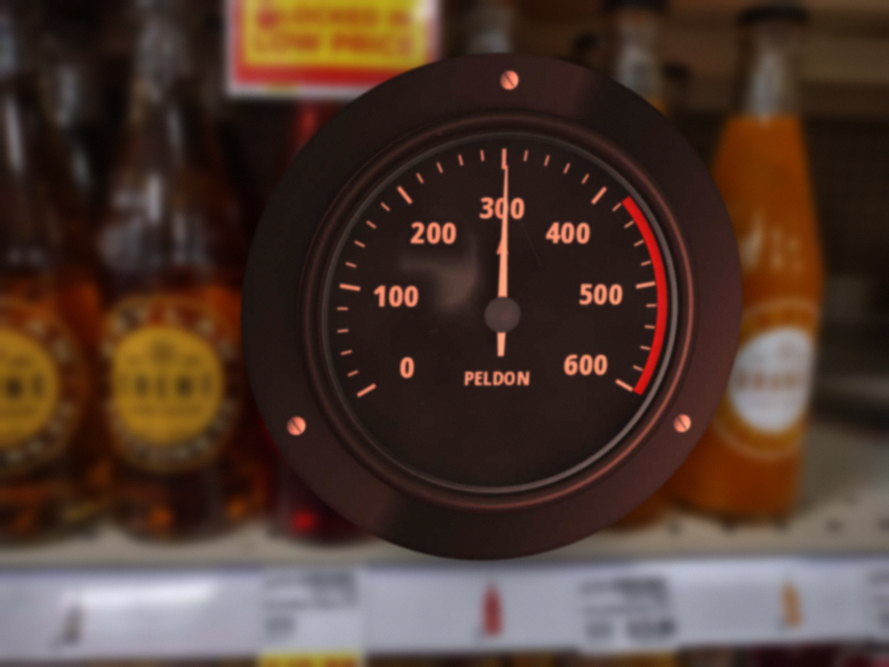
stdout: 300 (A)
